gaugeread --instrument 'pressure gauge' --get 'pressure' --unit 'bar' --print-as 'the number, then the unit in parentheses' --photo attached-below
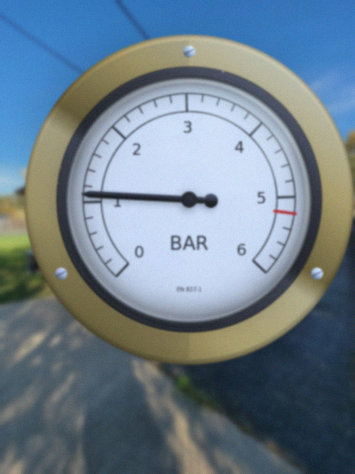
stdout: 1.1 (bar)
